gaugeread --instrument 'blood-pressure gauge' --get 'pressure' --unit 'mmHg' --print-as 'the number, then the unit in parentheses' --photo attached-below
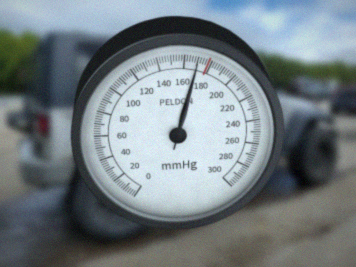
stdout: 170 (mmHg)
